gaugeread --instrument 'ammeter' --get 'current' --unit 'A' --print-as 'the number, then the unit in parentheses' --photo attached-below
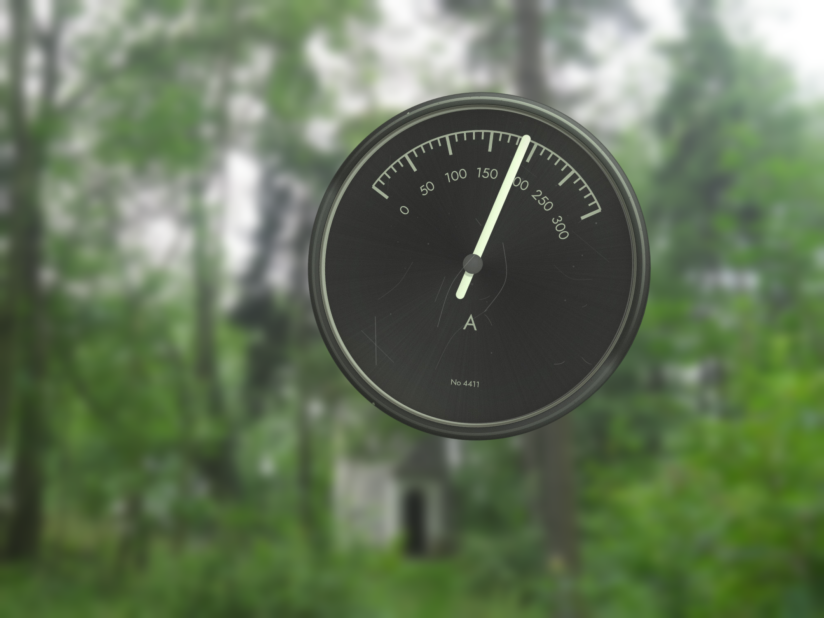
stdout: 190 (A)
